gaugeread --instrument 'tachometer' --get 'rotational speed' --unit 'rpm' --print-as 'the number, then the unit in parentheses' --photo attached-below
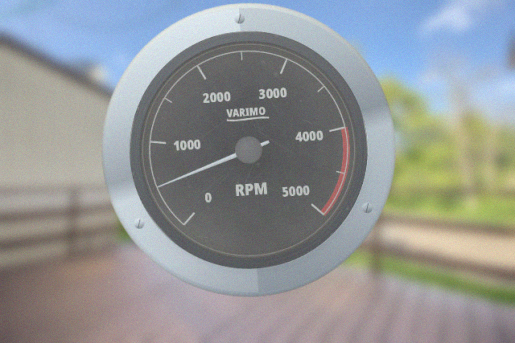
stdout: 500 (rpm)
